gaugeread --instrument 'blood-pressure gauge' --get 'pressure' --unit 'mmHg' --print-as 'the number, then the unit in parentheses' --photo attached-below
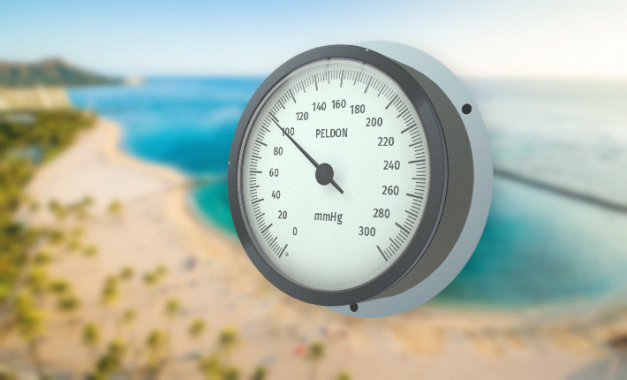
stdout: 100 (mmHg)
